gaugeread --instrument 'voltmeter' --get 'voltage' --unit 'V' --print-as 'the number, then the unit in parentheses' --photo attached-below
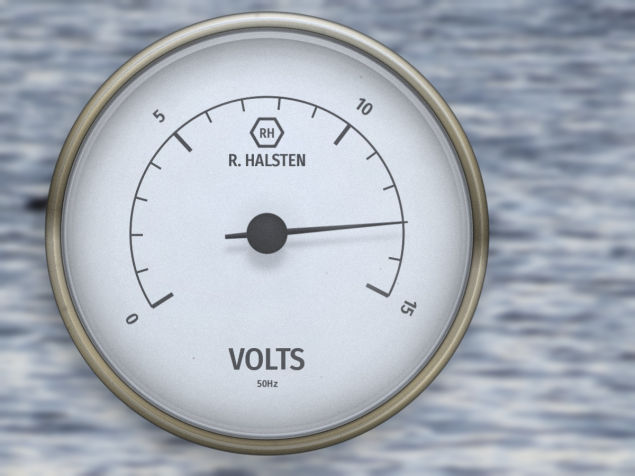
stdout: 13 (V)
